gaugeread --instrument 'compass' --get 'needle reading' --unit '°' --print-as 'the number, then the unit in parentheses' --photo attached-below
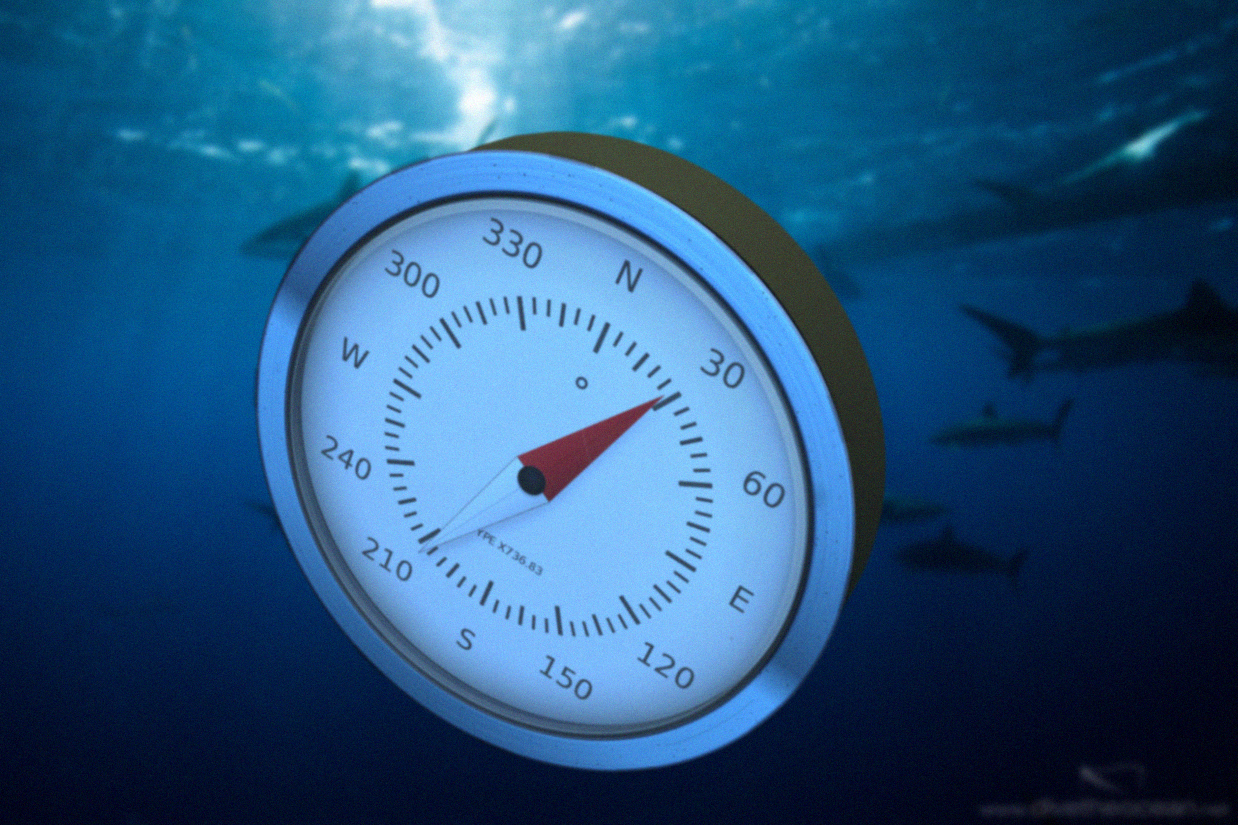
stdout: 27.5 (°)
